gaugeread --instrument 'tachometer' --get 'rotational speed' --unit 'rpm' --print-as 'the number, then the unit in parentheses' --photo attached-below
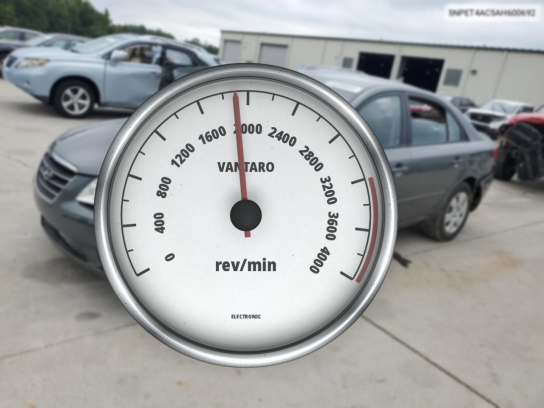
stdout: 1900 (rpm)
